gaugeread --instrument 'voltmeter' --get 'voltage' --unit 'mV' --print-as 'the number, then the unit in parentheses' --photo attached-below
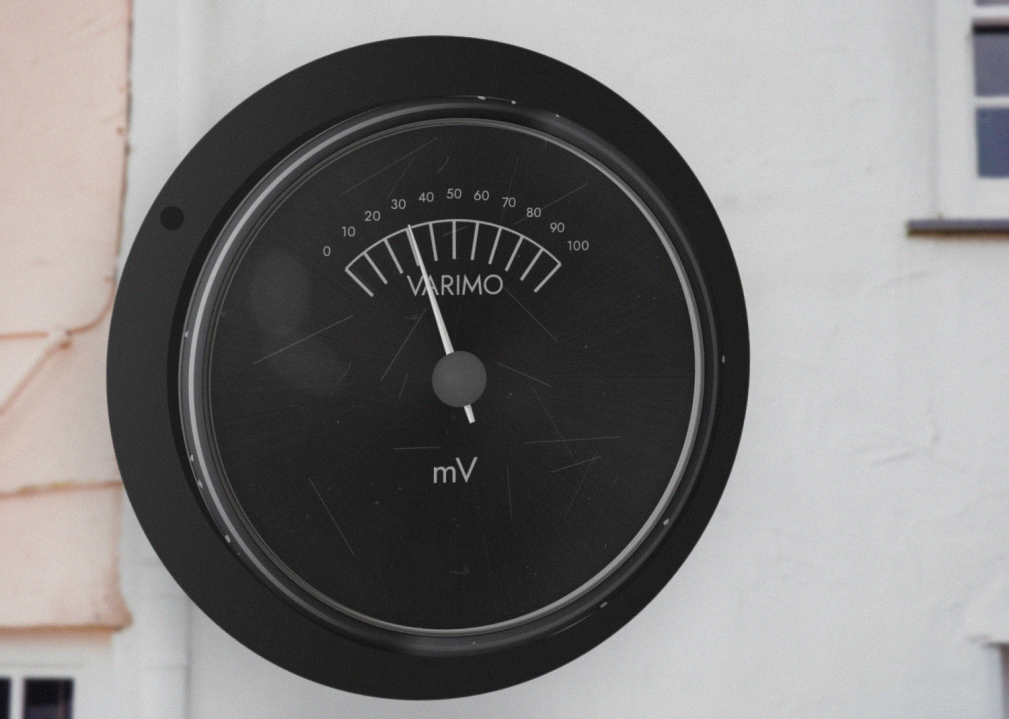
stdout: 30 (mV)
